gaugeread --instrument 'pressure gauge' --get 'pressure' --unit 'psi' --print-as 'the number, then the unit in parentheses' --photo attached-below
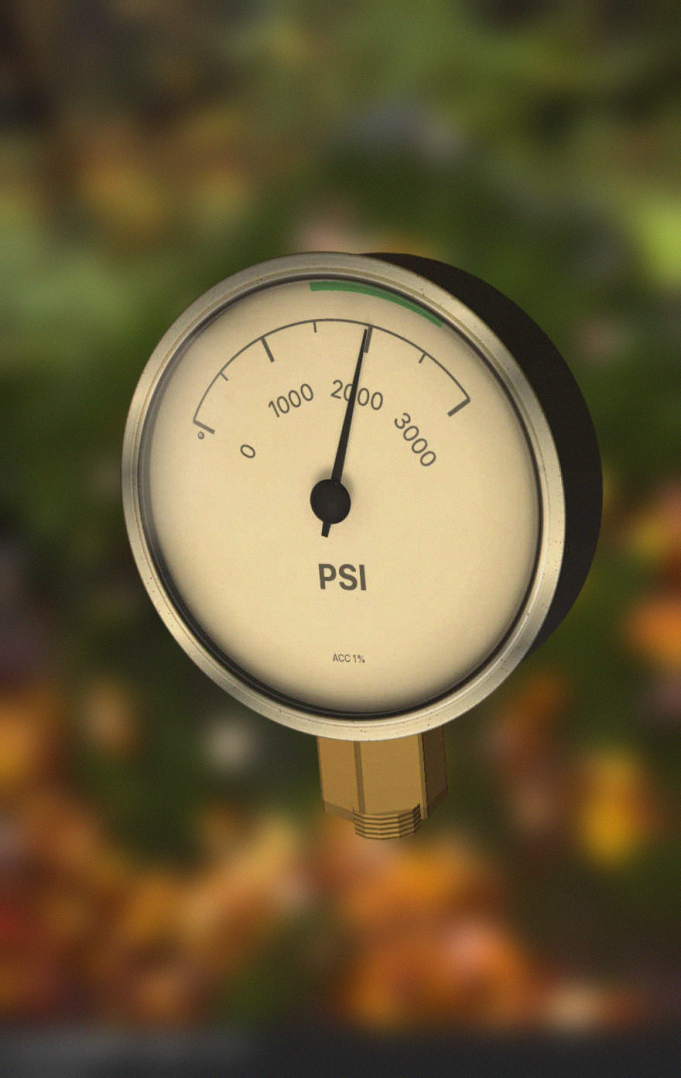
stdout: 2000 (psi)
